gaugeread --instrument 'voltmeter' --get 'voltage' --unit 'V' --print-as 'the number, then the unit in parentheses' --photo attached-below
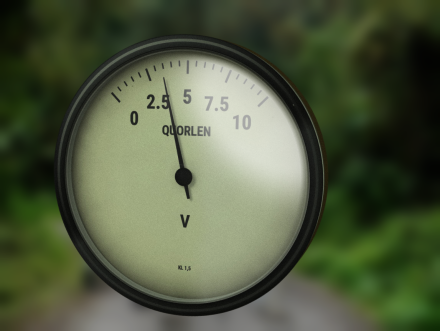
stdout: 3.5 (V)
